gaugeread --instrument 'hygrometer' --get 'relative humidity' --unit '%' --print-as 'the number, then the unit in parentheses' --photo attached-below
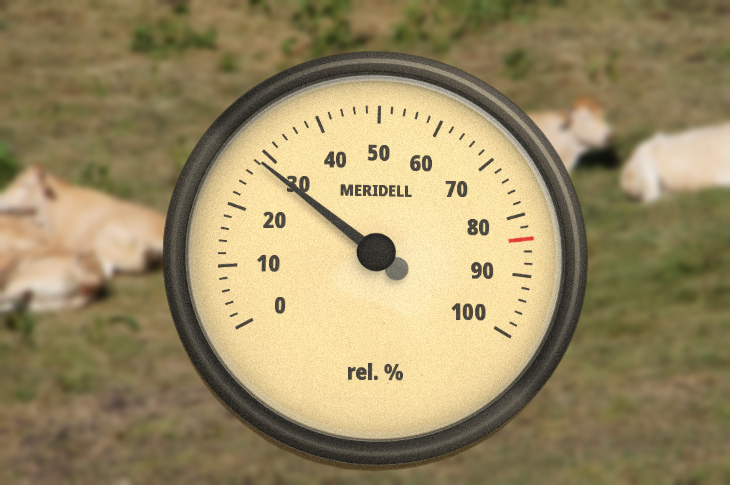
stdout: 28 (%)
